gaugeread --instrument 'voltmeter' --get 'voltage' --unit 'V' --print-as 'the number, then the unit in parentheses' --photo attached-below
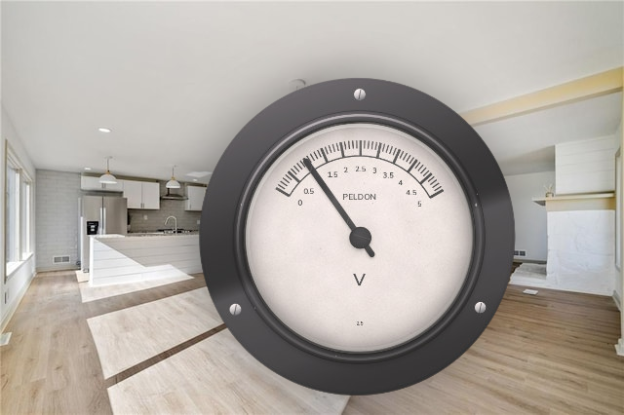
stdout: 1 (V)
